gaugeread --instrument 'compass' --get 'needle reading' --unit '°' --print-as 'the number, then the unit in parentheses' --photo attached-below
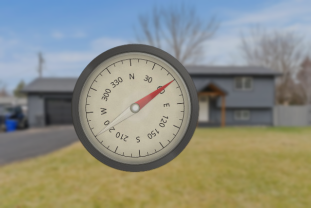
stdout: 60 (°)
